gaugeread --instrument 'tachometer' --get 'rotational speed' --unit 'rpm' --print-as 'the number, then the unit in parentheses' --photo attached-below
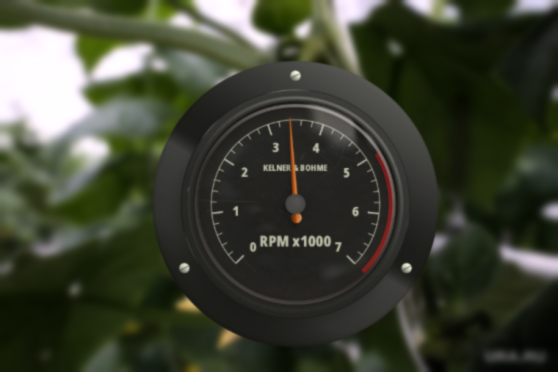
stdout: 3400 (rpm)
